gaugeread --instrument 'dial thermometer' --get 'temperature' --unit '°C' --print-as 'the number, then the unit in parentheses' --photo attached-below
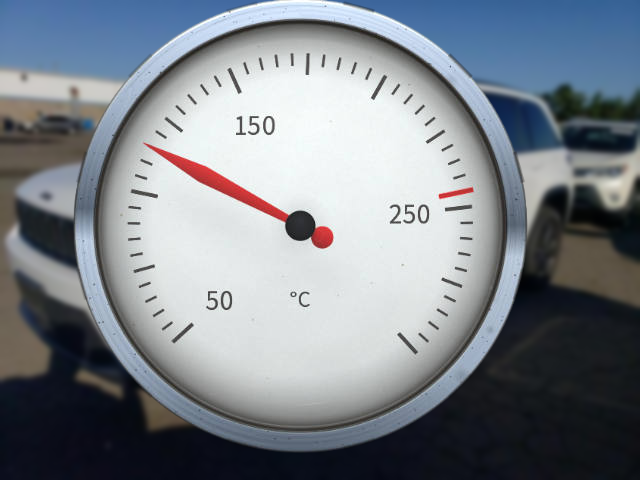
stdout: 115 (°C)
